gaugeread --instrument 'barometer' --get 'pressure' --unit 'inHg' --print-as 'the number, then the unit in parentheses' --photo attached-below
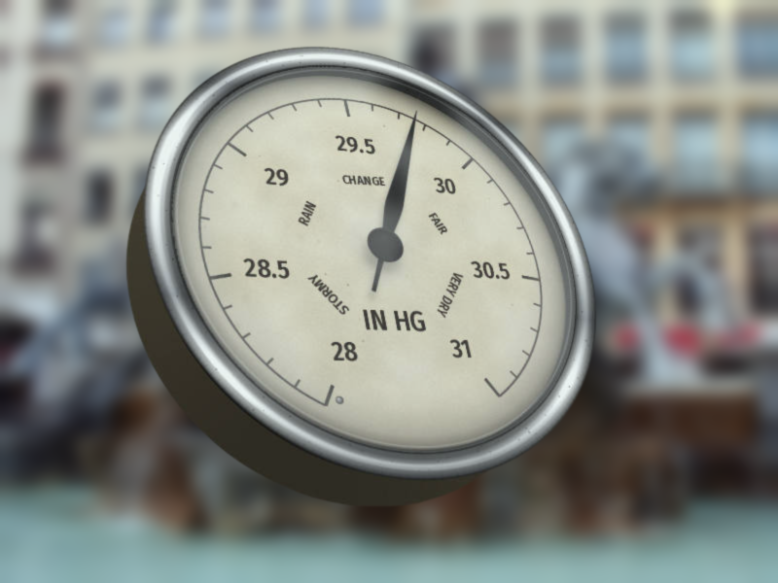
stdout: 29.75 (inHg)
